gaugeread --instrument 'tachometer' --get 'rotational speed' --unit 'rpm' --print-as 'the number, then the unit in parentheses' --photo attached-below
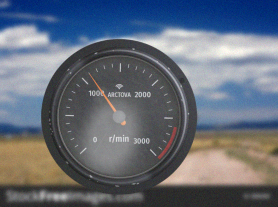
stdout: 1100 (rpm)
